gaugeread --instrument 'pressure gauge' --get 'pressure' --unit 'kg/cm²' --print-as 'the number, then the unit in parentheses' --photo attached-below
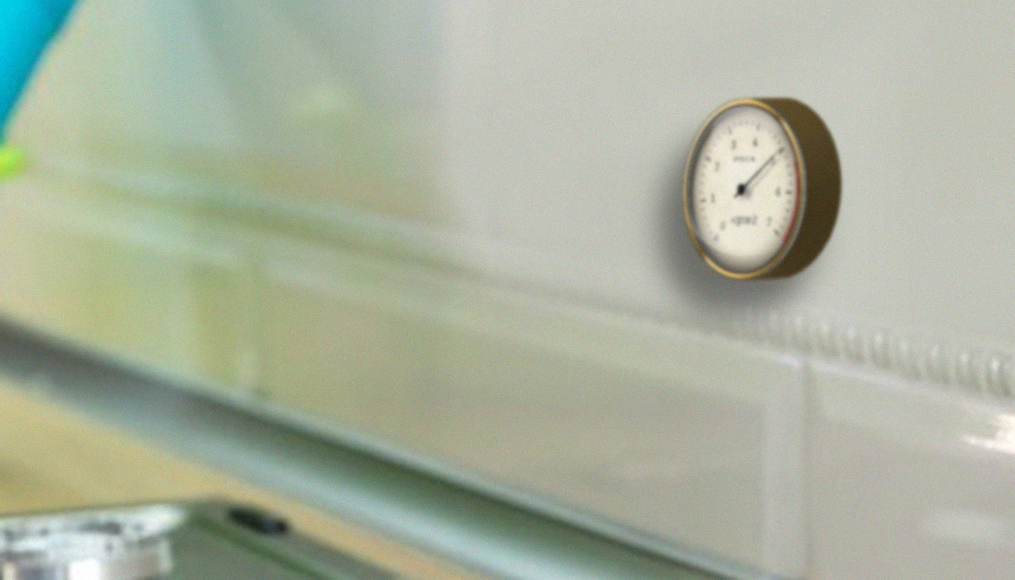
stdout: 5 (kg/cm²)
